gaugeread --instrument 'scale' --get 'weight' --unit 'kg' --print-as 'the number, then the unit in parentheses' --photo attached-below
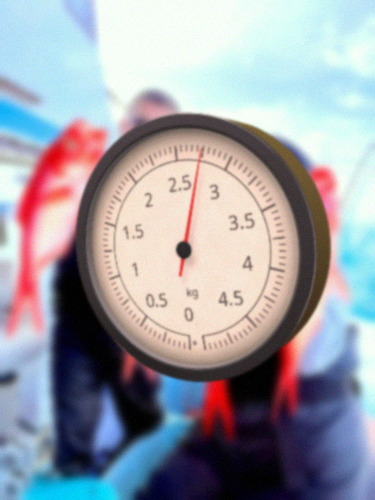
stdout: 2.75 (kg)
